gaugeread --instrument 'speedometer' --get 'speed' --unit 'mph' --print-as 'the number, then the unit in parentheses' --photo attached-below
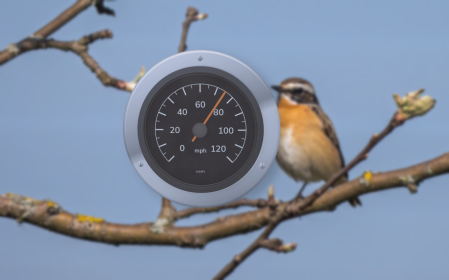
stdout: 75 (mph)
